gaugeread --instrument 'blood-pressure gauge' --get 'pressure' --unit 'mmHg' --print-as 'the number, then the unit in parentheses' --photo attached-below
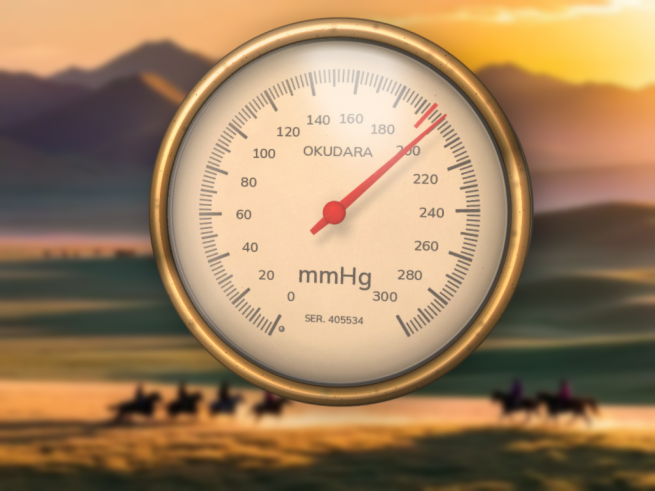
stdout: 200 (mmHg)
